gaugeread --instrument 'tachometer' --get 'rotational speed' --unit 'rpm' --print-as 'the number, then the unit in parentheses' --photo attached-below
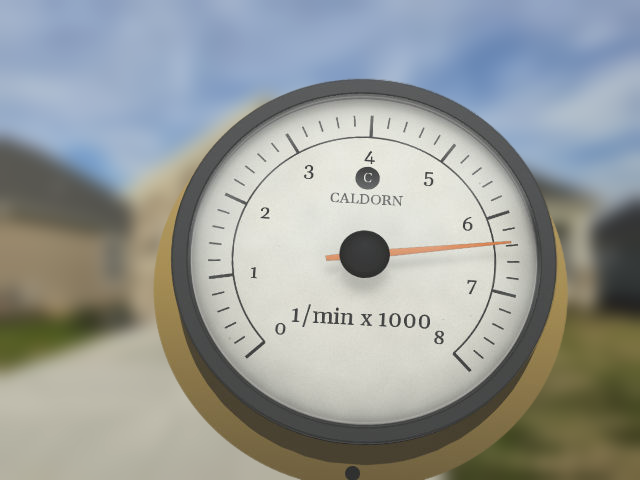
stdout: 6400 (rpm)
